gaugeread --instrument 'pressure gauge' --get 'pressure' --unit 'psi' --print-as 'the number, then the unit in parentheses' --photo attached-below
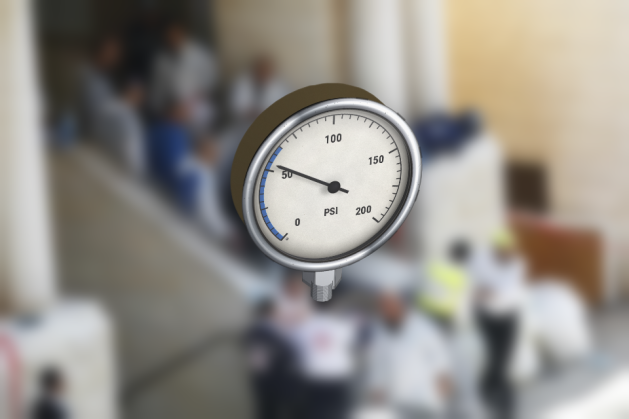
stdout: 55 (psi)
